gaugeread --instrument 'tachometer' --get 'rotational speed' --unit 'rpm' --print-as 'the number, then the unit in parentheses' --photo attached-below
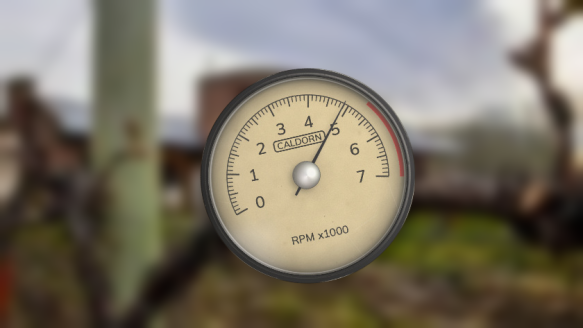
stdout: 4900 (rpm)
